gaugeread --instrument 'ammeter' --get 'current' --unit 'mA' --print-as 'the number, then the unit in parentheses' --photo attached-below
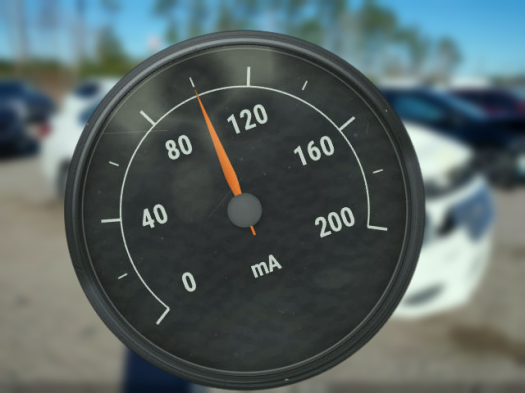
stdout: 100 (mA)
